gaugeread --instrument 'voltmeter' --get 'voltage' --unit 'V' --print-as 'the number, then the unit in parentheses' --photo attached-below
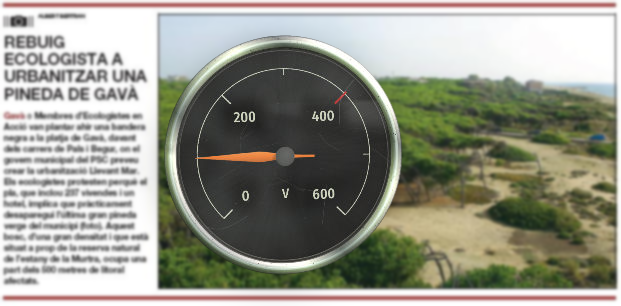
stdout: 100 (V)
